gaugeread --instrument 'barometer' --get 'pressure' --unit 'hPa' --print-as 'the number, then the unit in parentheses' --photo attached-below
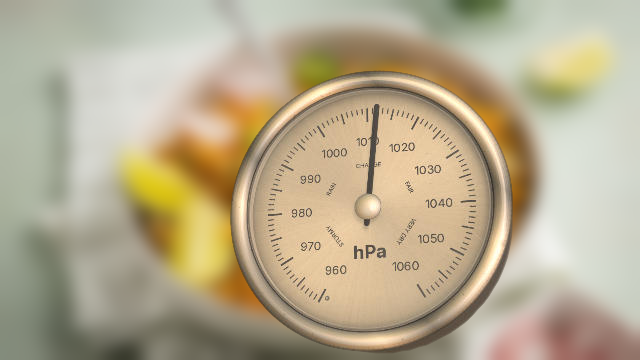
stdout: 1012 (hPa)
